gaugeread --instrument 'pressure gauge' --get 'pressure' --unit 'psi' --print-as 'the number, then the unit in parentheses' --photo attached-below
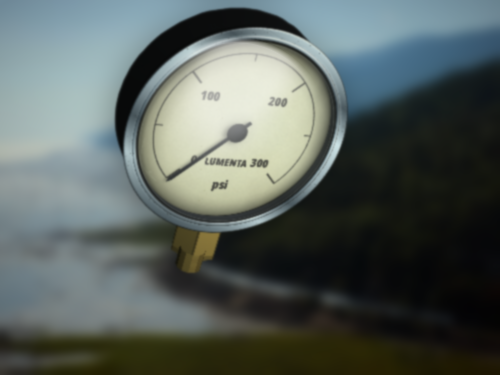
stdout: 0 (psi)
